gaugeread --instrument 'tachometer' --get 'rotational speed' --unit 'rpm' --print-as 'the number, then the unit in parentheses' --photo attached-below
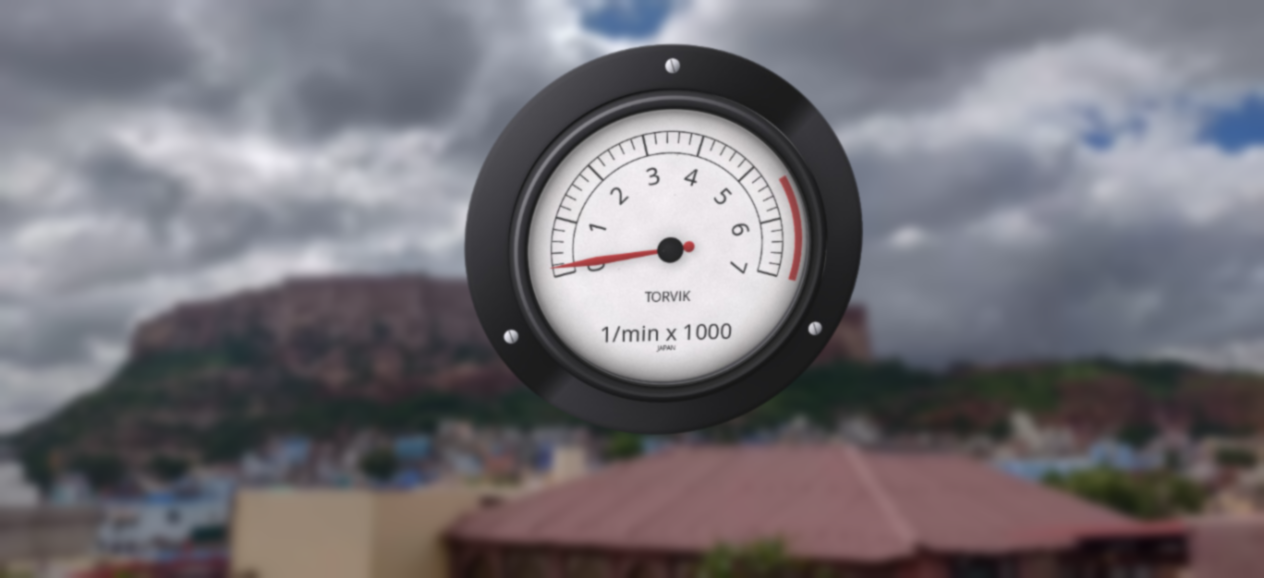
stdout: 200 (rpm)
